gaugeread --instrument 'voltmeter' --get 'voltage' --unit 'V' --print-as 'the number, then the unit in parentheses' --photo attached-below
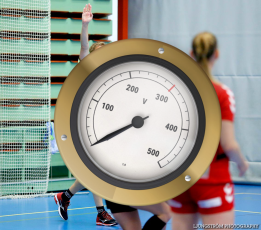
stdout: 0 (V)
